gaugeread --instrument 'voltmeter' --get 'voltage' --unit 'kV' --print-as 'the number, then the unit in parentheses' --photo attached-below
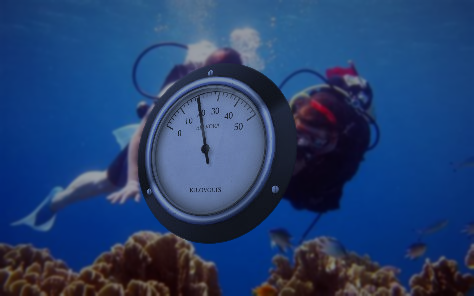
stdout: 20 (kV)
